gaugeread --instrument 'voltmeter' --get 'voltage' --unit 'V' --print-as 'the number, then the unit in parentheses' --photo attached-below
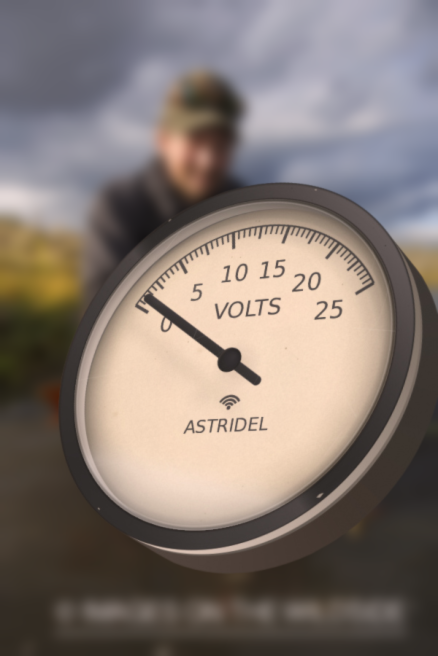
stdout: 1 (V)
